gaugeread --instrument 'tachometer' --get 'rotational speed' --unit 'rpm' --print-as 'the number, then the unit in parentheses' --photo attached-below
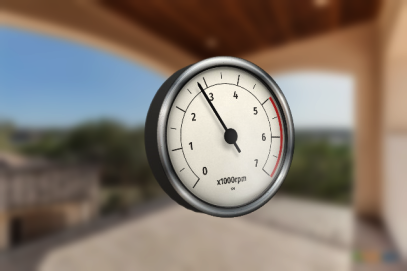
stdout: 2750 (rpm)
